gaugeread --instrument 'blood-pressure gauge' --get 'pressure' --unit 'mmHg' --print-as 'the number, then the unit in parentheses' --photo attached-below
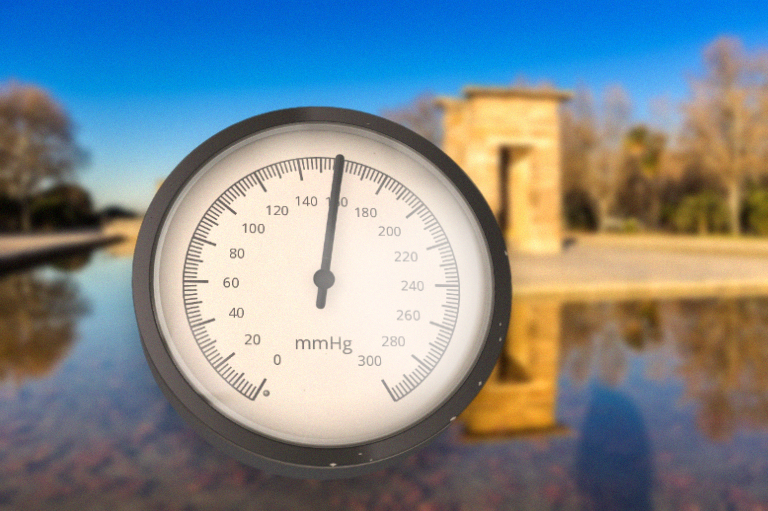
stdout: 158 (mmHg)
